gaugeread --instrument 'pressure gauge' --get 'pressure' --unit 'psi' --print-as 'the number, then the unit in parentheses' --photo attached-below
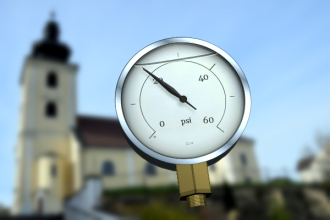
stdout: 20 (psi)
